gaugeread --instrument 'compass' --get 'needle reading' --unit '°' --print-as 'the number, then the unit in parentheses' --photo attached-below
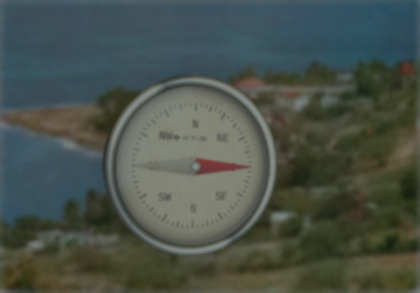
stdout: 90 (°)
